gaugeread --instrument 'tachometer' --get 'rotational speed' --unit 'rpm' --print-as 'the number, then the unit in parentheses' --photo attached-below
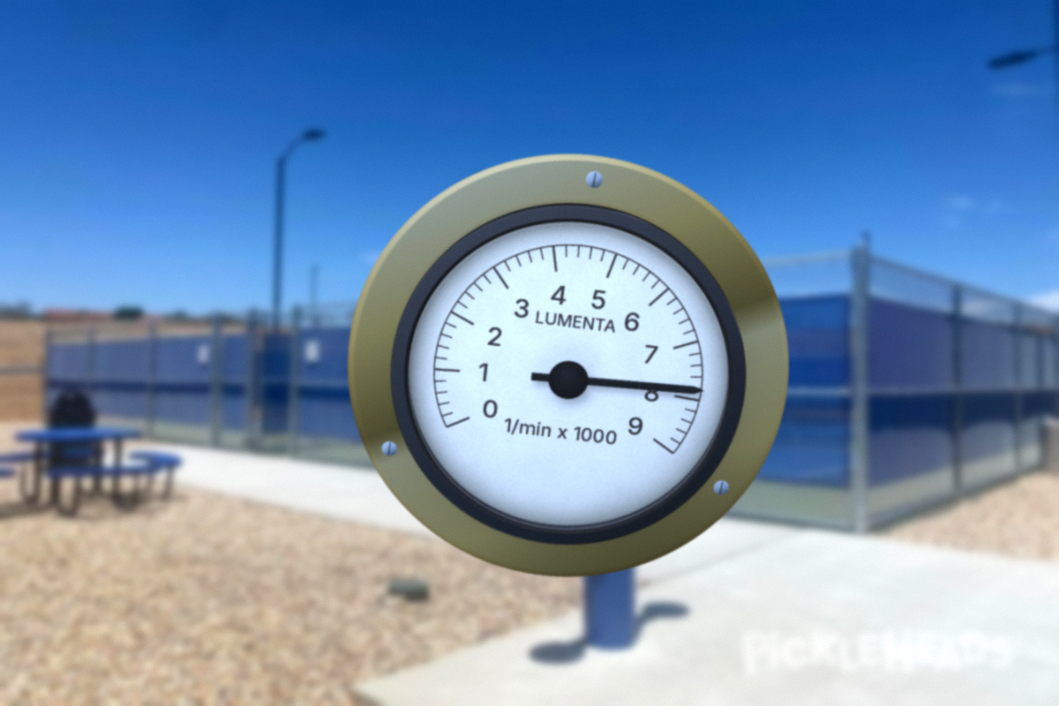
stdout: 7800 (rpm)
